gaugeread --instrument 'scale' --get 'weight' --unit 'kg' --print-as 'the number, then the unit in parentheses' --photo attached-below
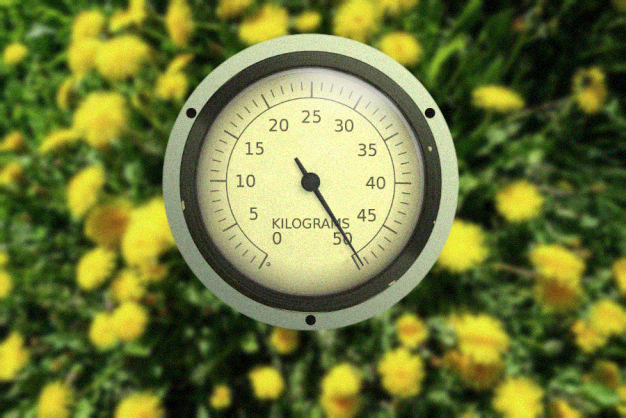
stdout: 49.5 (kg)
